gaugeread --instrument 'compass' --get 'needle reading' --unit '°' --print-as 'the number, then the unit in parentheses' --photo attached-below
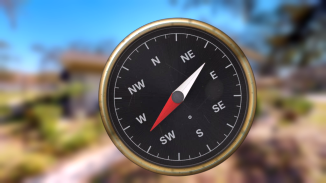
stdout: 250 (°)
